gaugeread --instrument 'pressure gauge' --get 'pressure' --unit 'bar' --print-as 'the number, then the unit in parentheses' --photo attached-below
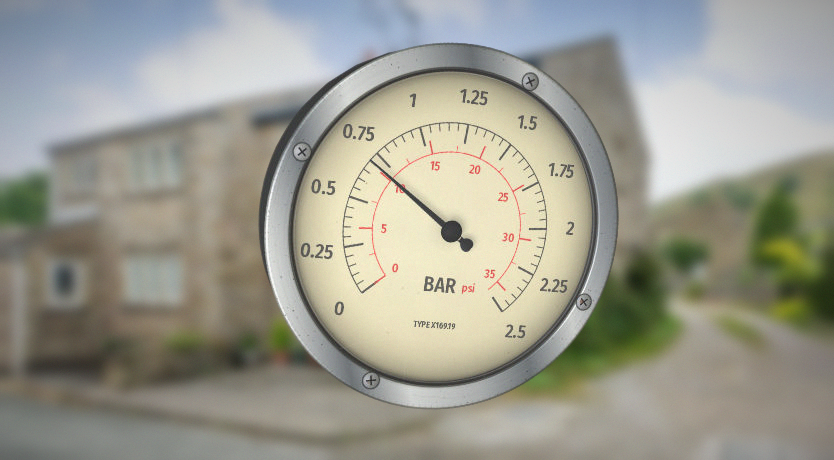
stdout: 0.7 (bar)
